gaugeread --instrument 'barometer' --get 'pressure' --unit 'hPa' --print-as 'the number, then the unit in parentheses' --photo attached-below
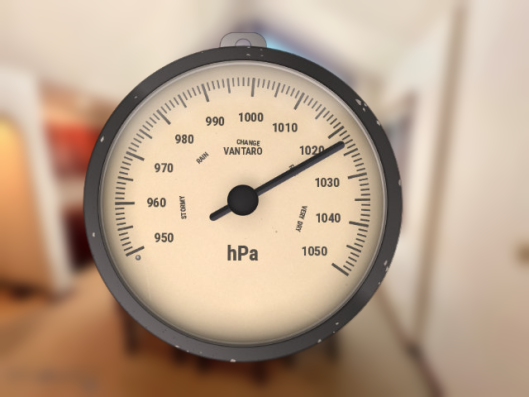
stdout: 1023 (hPa)
